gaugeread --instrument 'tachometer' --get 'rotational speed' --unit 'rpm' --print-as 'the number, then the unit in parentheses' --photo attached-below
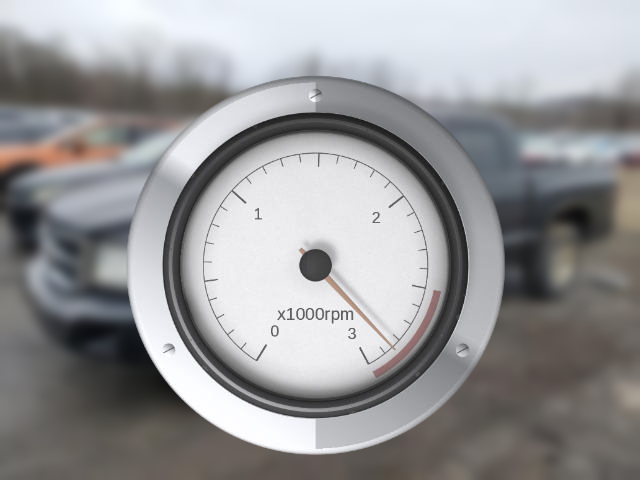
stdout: 2850 (rpm)
